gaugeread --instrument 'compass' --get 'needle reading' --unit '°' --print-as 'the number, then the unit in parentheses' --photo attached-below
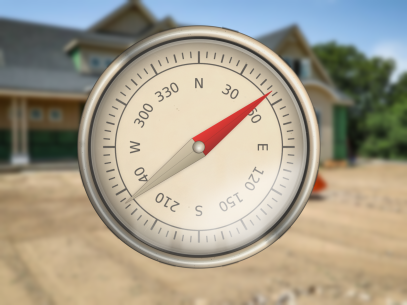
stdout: 52.5 (°)
